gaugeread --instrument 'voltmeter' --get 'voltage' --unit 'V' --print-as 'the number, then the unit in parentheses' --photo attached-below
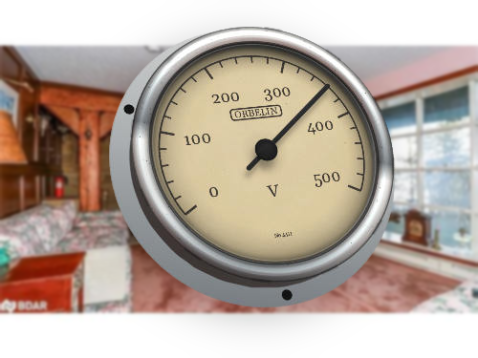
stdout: 360 (V)
